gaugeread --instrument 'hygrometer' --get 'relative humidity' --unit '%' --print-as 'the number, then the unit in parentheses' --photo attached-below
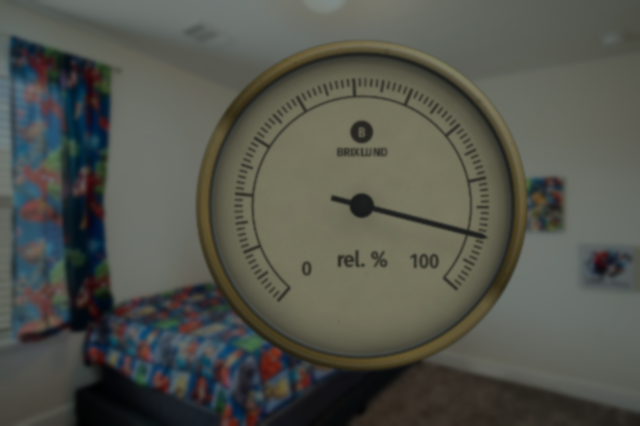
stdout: 90 (%)
